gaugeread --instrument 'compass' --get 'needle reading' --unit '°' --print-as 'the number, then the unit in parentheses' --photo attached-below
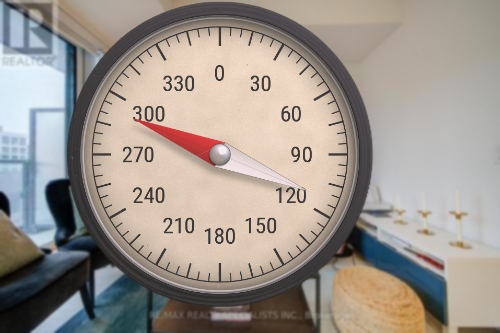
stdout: 292.5 (°)
